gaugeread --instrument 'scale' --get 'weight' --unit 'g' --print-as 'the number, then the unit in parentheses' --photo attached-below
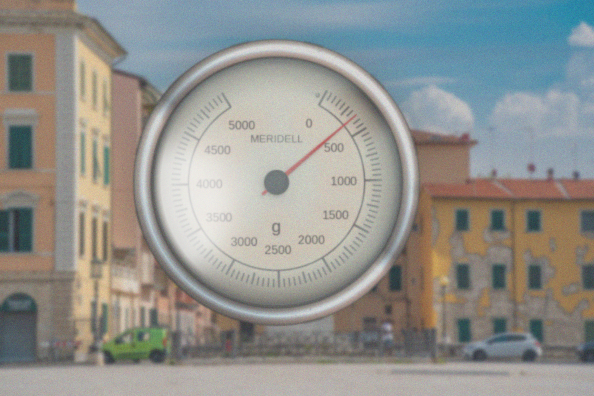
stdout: 350 (g)
